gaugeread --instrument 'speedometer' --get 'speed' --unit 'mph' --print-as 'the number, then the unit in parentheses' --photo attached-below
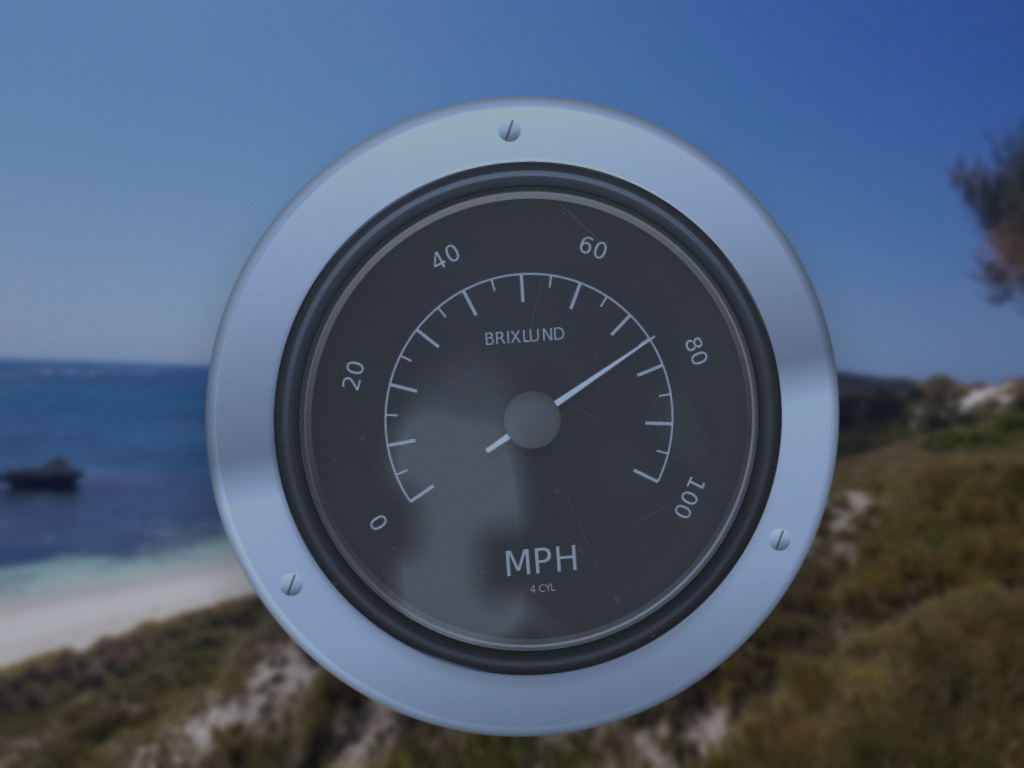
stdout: 75 (mph)
